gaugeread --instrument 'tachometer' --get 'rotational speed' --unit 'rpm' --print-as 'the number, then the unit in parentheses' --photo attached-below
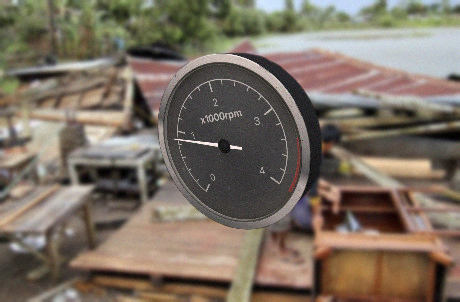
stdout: 900 (rpm)
